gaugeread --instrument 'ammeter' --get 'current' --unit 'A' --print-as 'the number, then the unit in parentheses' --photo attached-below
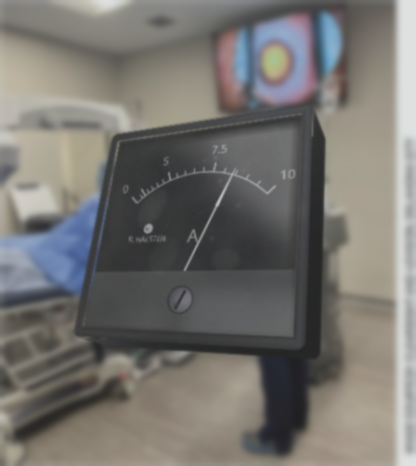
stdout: 8.5 (A)
